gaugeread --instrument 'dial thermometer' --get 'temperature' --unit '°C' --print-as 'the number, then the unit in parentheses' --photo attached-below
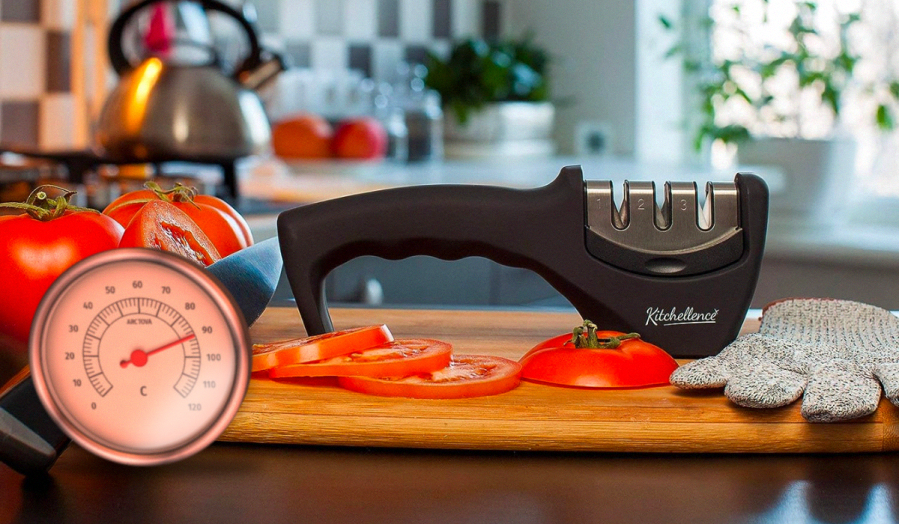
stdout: 90 (°C)
